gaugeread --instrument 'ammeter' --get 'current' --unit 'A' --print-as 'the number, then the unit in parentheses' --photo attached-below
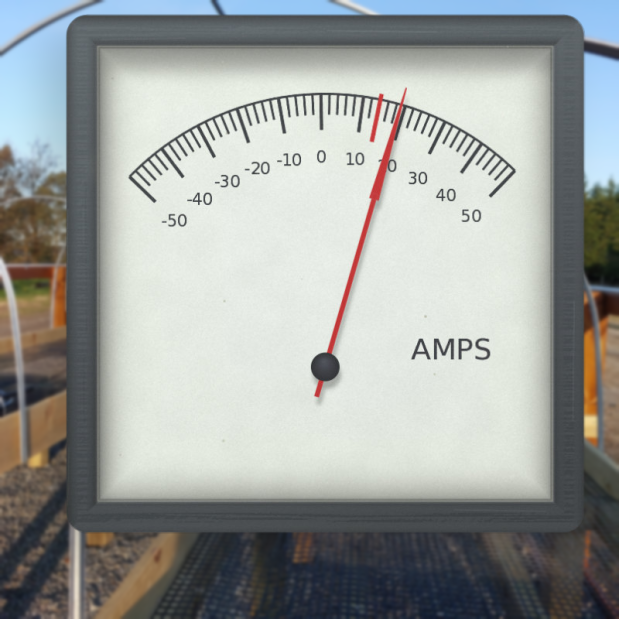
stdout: 19 (A)
